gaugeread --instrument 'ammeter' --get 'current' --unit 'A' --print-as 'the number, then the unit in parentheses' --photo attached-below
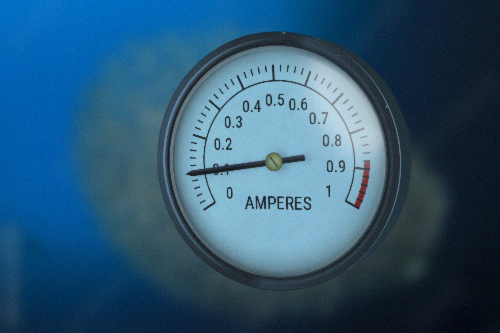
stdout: 0.1 (A)
